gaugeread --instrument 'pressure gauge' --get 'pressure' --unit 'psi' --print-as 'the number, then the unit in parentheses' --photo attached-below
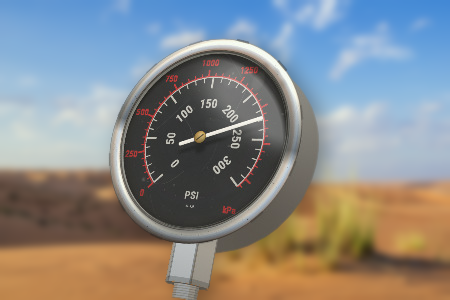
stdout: 230 (psi)
